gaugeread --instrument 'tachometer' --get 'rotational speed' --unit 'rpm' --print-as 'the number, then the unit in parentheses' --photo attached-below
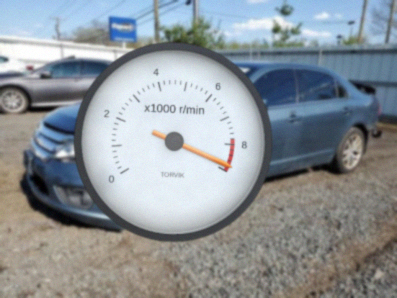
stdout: 8800 (rpm)
